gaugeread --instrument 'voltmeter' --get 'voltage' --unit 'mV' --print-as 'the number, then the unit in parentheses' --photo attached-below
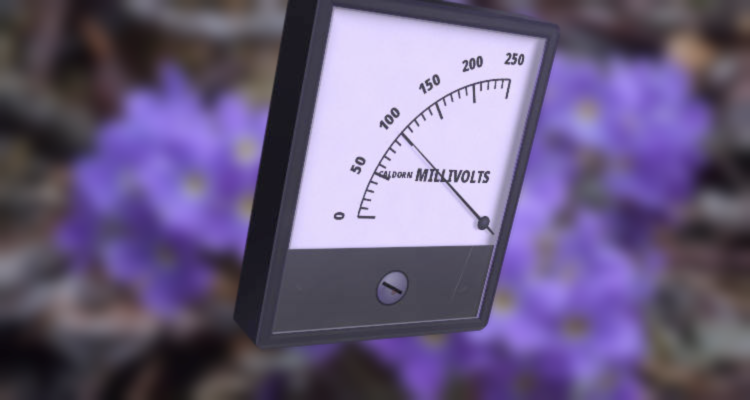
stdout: 100 (mV)
